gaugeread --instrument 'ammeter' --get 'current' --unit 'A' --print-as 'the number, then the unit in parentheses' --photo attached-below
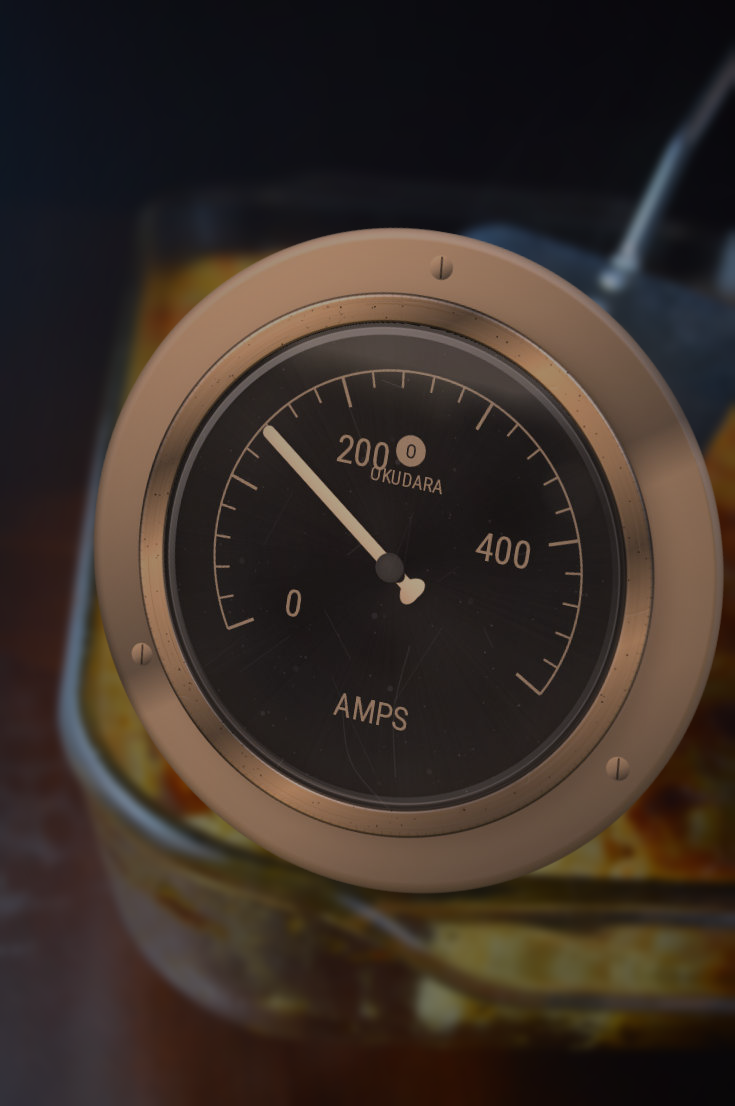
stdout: 140 (A)
